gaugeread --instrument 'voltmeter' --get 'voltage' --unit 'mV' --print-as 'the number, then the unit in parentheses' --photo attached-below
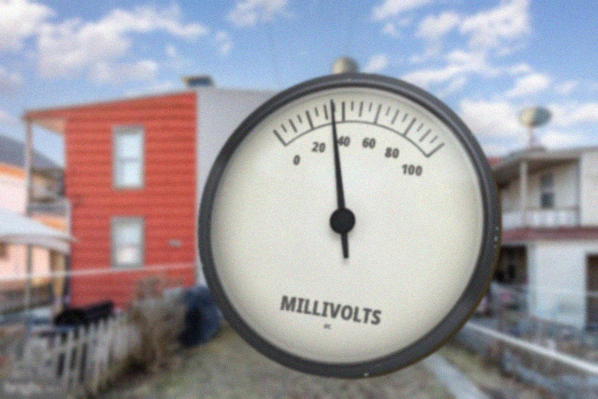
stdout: 35 (mV)
